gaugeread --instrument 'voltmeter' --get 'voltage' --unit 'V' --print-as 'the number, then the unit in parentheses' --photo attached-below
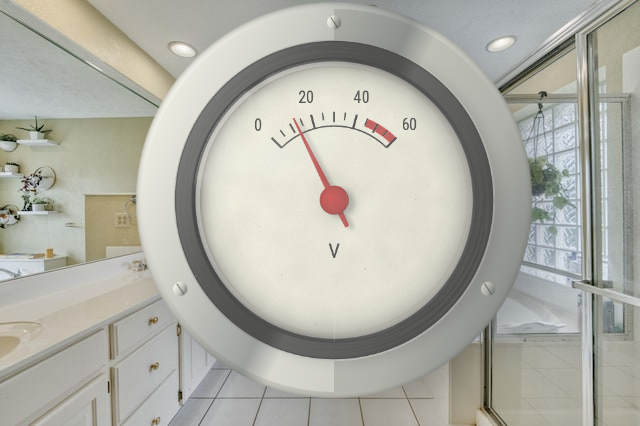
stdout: 12.5 (V)
